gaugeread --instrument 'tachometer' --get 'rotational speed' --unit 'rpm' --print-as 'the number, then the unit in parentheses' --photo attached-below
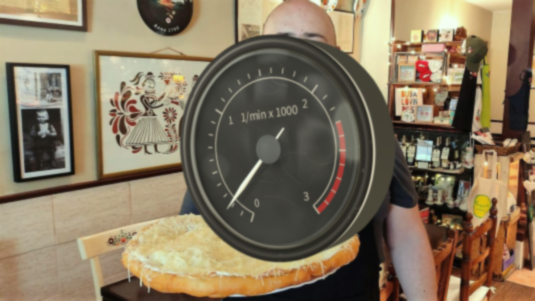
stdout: 200 (rpm)
